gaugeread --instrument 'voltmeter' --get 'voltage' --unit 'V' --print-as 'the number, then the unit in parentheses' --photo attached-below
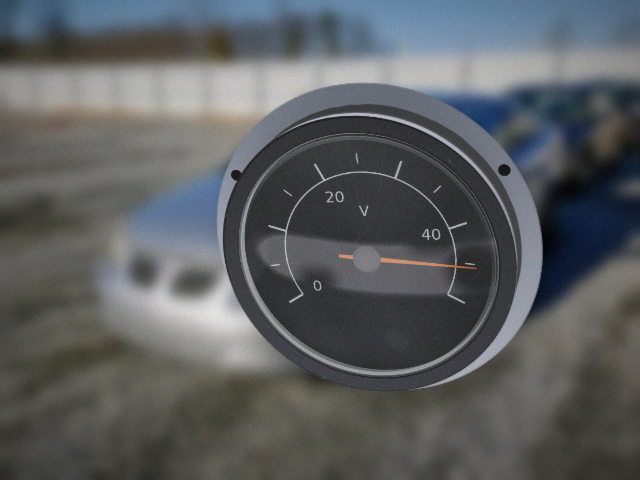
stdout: 45 (V)
